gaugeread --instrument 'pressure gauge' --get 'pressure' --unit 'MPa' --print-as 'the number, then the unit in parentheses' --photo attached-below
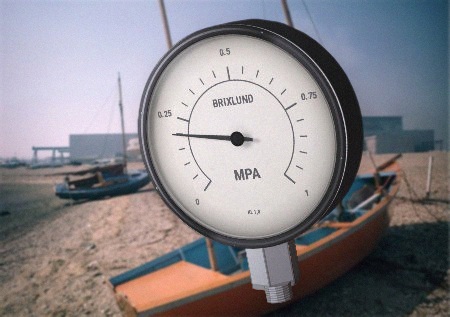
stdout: 0.2 (MPa)
